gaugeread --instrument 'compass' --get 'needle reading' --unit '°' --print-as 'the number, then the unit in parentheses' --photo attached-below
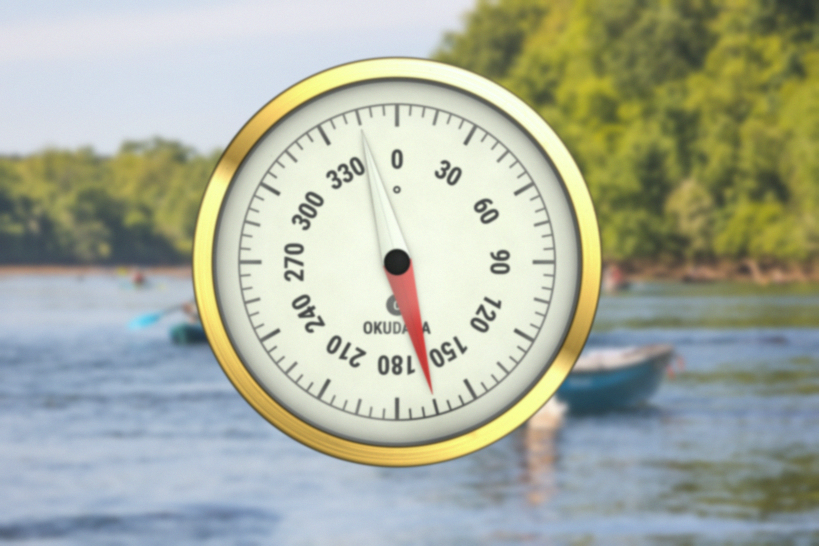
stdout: 165 (°)
